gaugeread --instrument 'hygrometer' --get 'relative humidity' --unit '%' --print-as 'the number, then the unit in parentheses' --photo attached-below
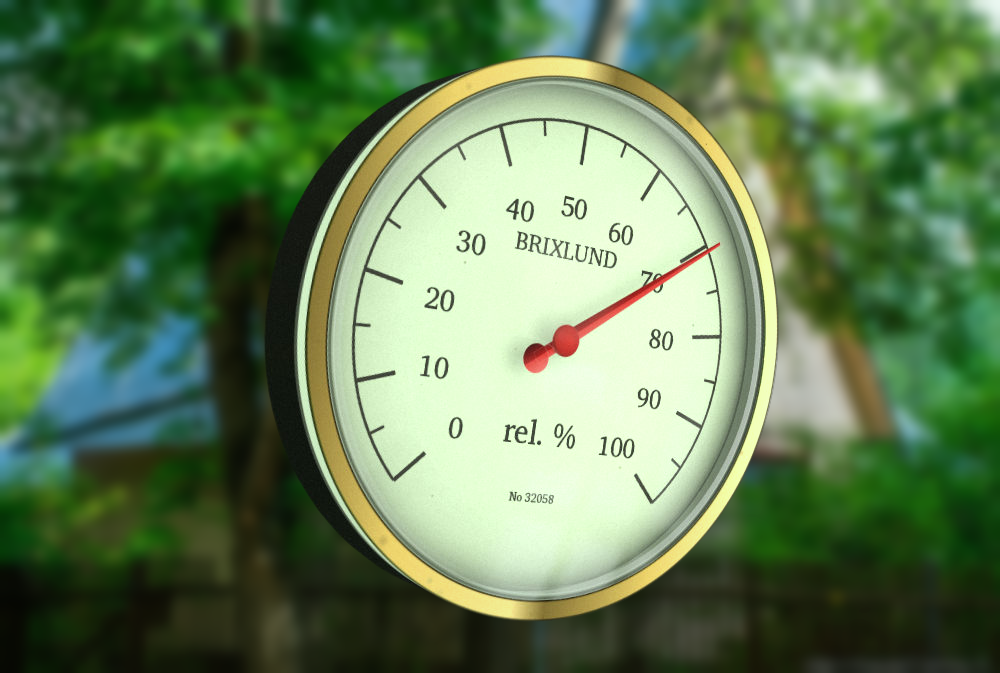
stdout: 70 (%)
